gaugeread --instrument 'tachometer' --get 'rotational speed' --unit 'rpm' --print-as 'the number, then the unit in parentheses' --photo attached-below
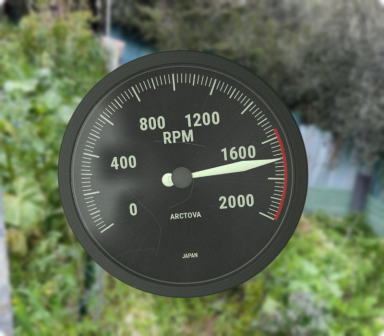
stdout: 1700 (rpm)
